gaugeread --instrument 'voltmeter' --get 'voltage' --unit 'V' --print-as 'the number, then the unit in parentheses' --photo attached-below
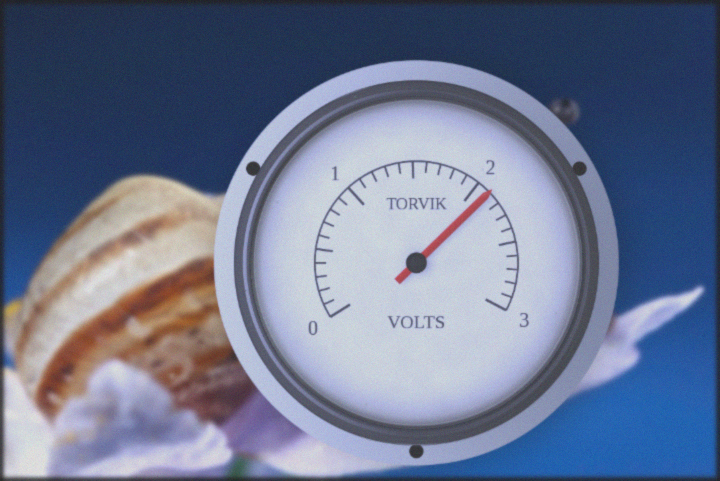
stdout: 2.1 (V)
